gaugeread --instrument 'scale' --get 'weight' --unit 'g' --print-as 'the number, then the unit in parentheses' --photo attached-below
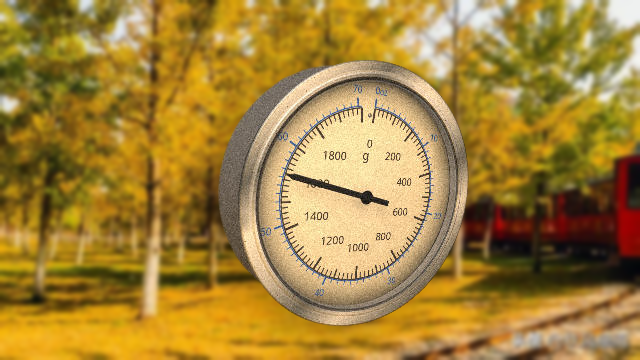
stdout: 1600 (g)
